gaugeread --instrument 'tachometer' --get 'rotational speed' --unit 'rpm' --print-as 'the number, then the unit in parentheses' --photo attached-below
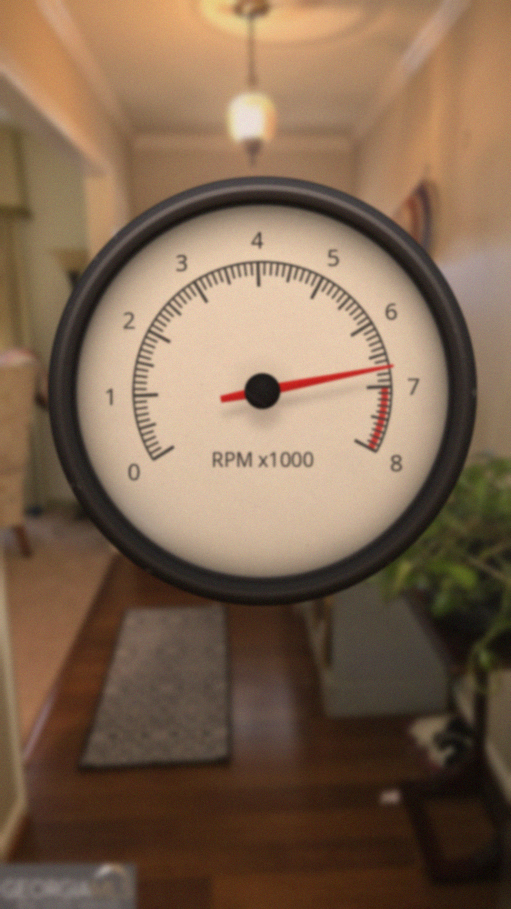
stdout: 6700 (rpm)
